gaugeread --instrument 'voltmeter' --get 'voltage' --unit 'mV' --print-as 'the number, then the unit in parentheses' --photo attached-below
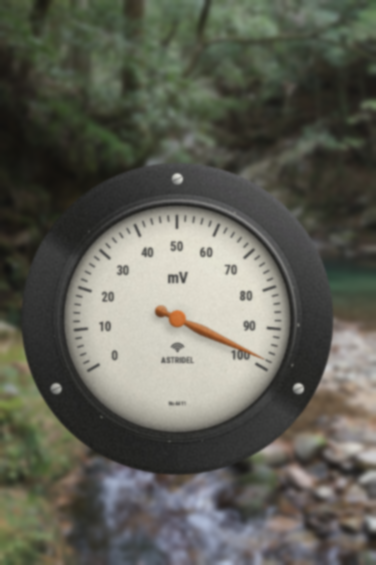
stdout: 98 (mV)
